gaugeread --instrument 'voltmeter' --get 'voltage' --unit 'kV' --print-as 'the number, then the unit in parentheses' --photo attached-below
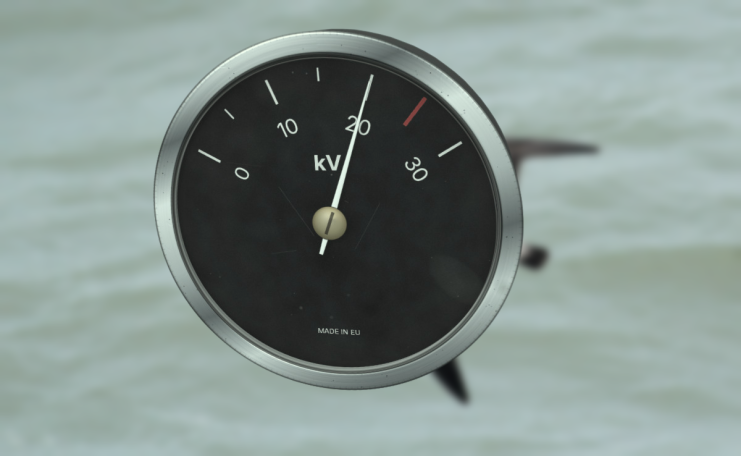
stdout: 20 (kV)
